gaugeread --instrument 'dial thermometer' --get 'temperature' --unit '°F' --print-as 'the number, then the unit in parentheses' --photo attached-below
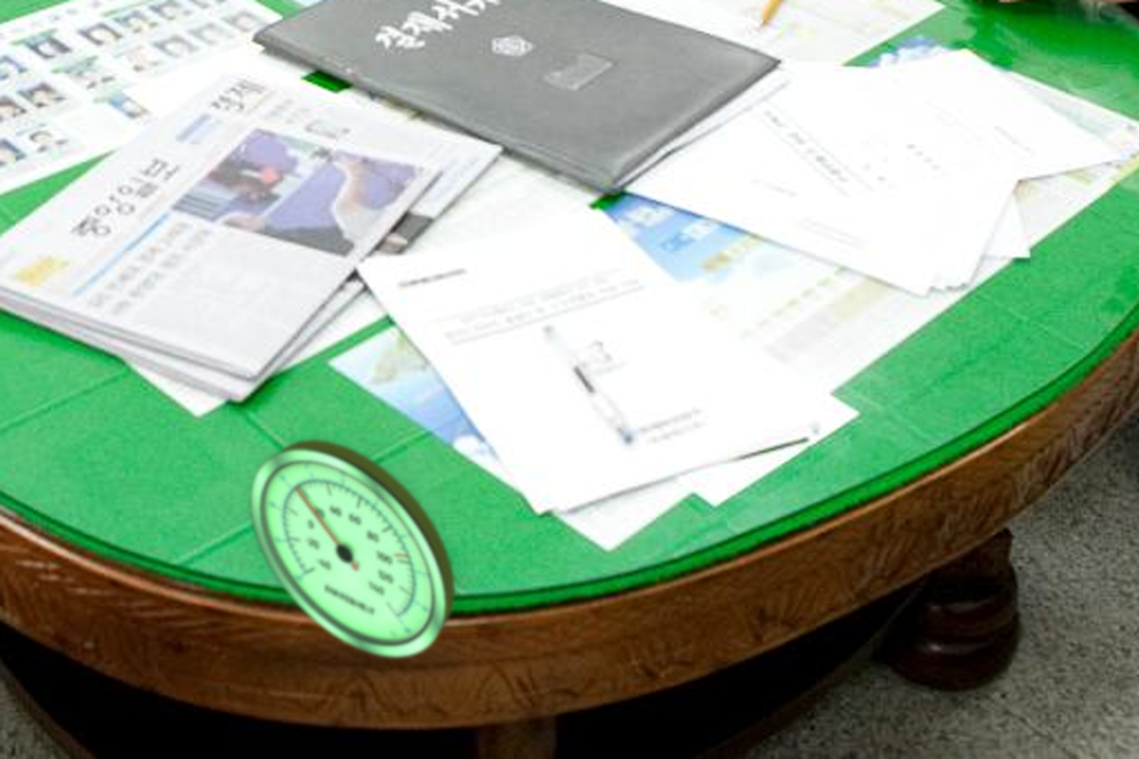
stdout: 20 (°F)
